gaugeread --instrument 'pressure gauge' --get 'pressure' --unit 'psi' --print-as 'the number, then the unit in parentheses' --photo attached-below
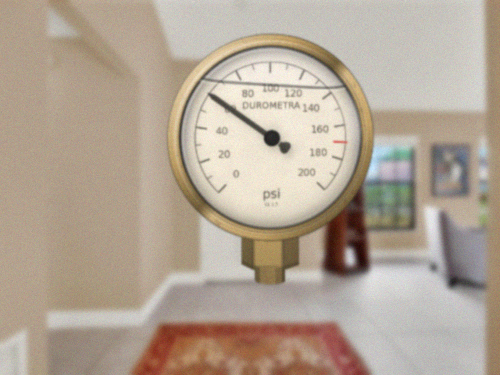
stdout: 60 (psi)
